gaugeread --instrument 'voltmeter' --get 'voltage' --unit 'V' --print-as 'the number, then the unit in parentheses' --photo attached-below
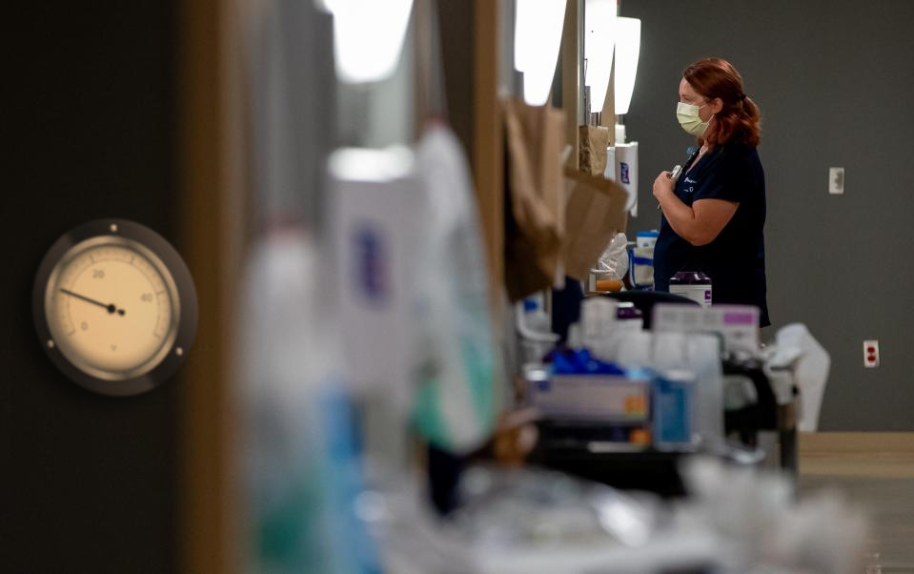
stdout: 10 (V)
